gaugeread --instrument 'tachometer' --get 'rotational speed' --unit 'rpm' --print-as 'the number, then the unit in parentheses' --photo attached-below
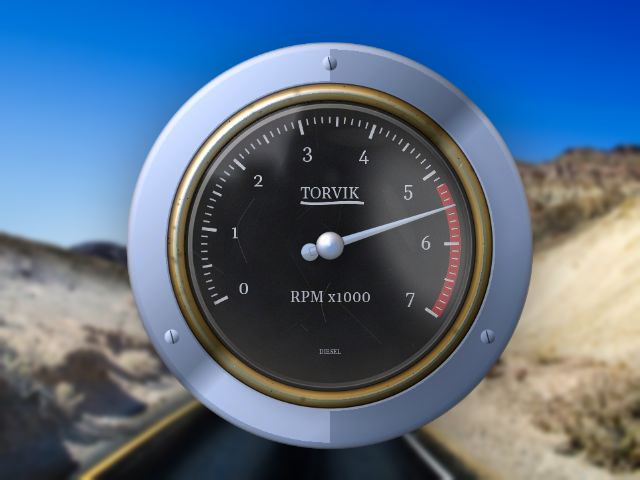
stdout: 5500 (rpm)
